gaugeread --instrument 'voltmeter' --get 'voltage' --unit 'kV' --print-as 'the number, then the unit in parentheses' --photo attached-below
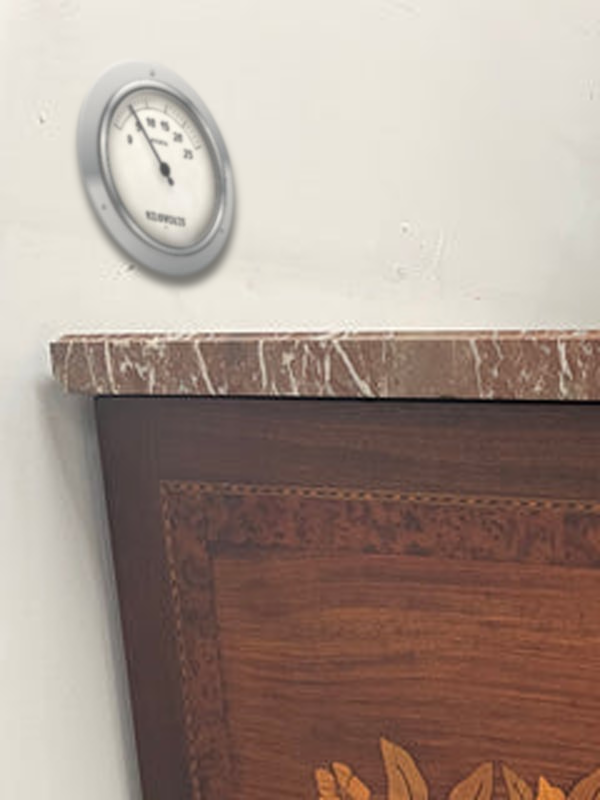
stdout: 5 (kV)
